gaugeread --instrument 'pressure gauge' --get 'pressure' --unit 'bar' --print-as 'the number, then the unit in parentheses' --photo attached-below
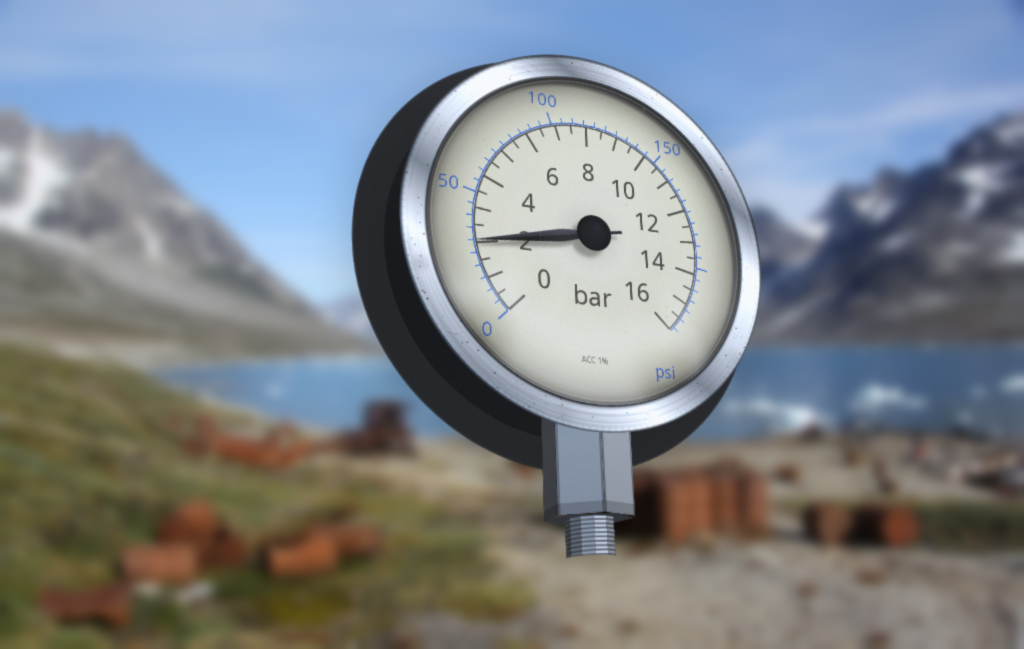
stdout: 2 (bar)
